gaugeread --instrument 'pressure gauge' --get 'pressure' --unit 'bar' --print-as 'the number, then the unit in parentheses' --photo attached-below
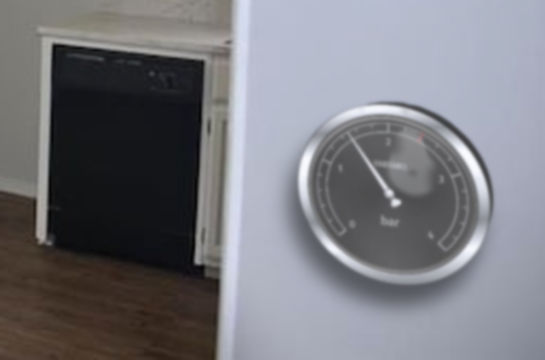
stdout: 1.5 (bar)
